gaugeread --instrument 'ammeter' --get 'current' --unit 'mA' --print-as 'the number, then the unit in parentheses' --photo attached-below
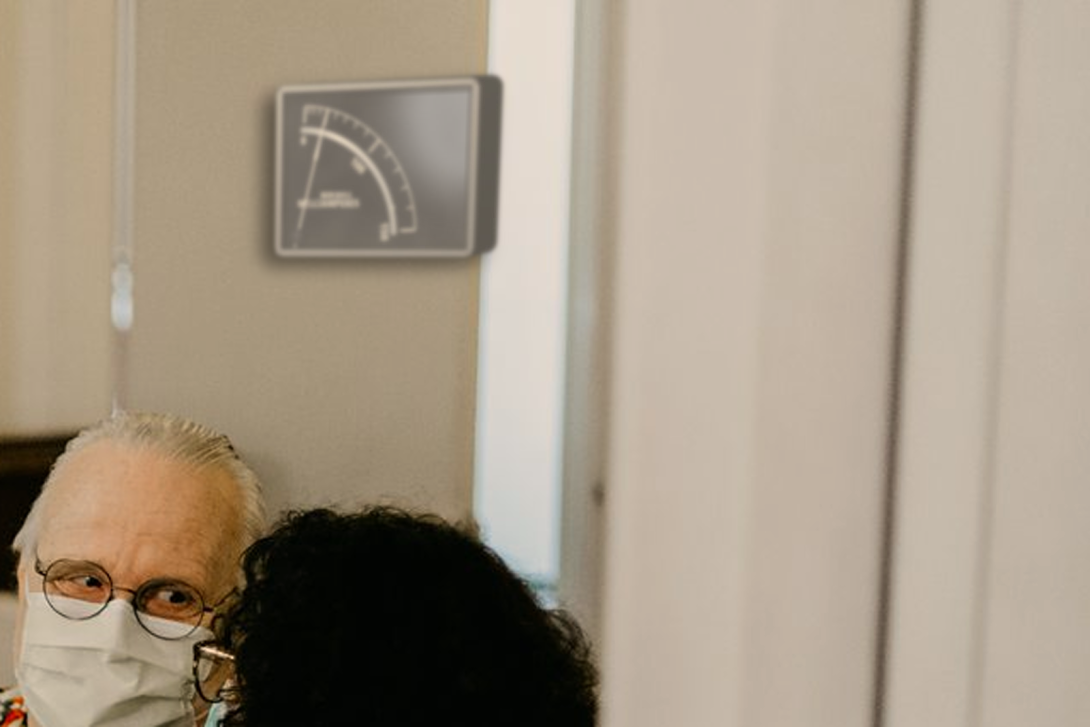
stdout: 50 (mA)
